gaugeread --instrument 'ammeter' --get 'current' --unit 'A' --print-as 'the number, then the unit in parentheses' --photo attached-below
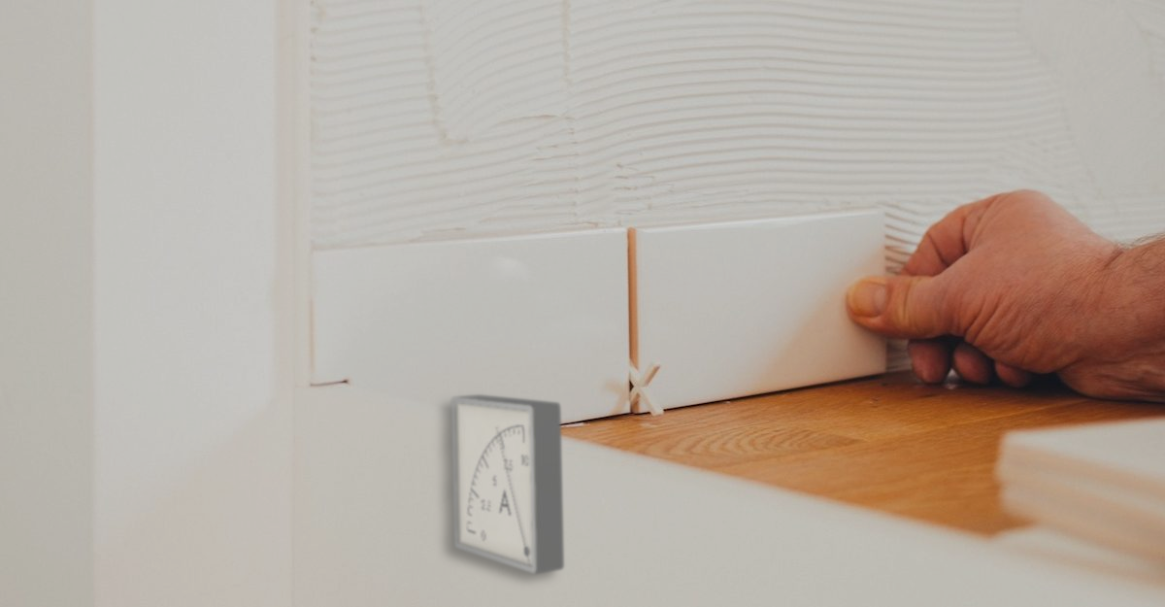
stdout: 7.5 (A)
